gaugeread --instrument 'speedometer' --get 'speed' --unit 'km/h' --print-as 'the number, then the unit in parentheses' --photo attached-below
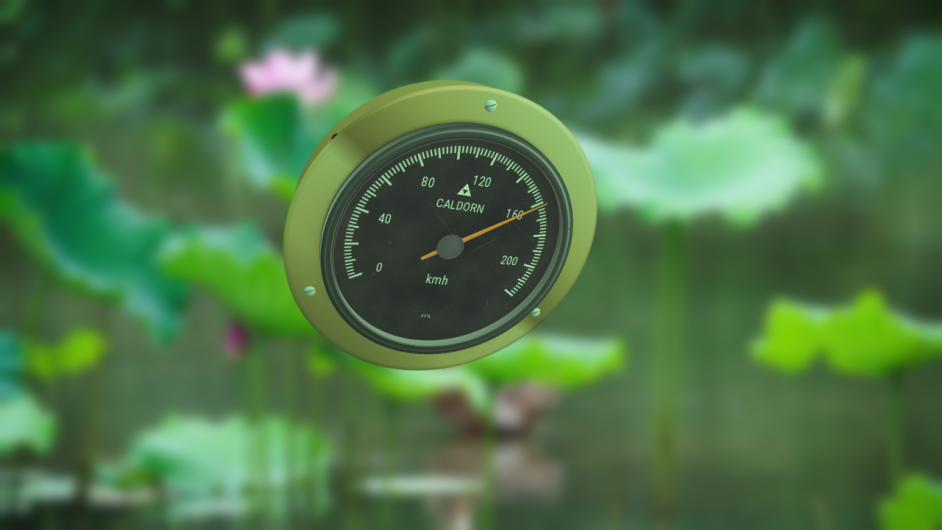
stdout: 160 (km/h)
